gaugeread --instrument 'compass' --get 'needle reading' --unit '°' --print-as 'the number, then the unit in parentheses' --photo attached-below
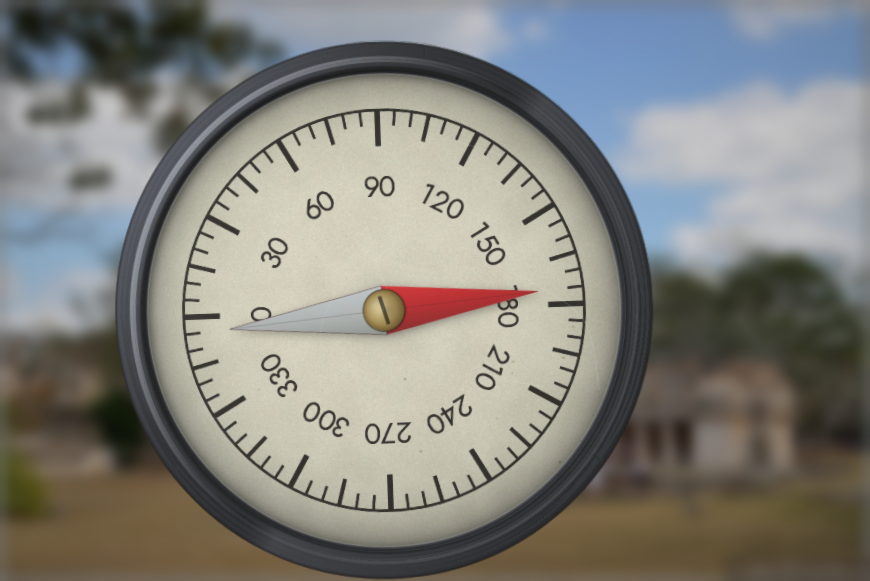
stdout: 175 (°)
